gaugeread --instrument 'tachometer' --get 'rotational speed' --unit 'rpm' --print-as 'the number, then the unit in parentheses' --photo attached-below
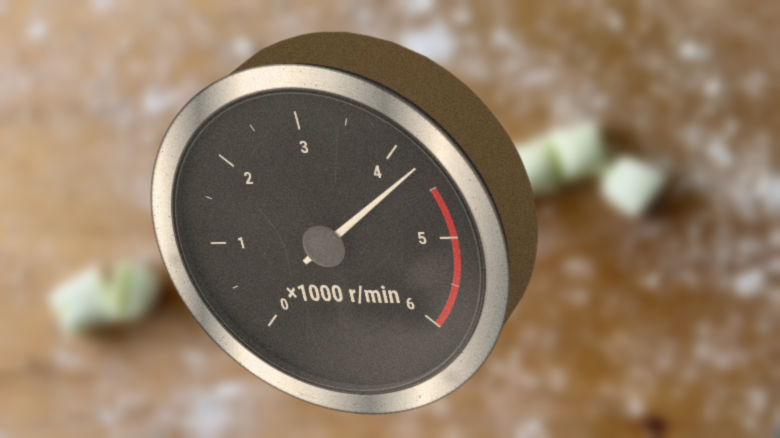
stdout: 4250 (rpm)
